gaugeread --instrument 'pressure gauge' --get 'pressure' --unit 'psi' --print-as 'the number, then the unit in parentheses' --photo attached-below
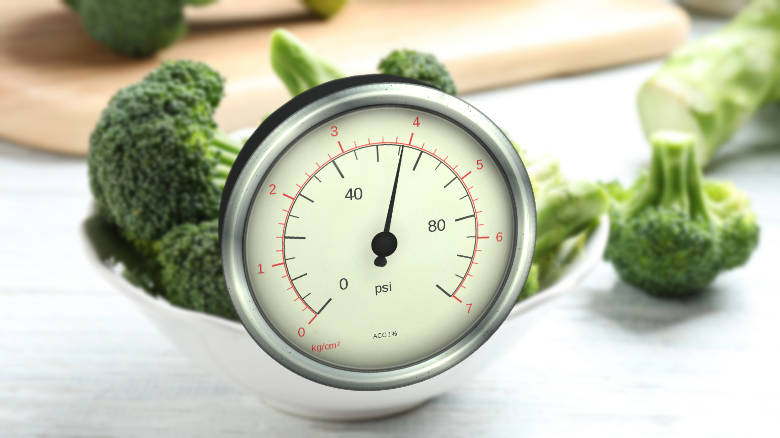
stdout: 55 (psi)
